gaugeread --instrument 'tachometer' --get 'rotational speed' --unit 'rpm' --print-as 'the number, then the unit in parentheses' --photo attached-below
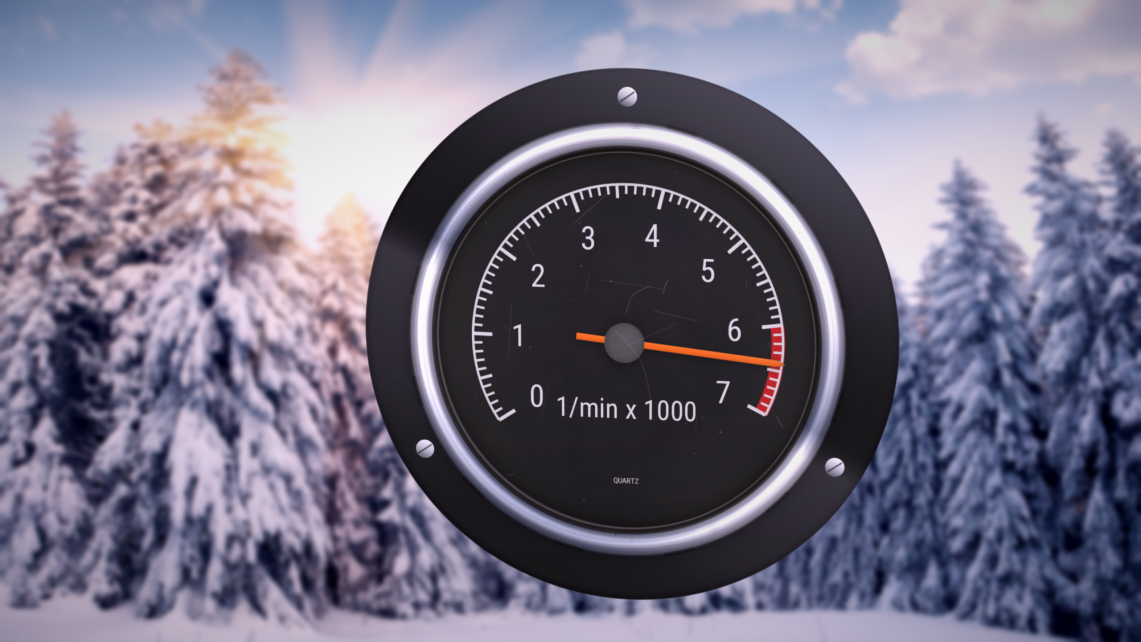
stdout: 6400 (rpm)
